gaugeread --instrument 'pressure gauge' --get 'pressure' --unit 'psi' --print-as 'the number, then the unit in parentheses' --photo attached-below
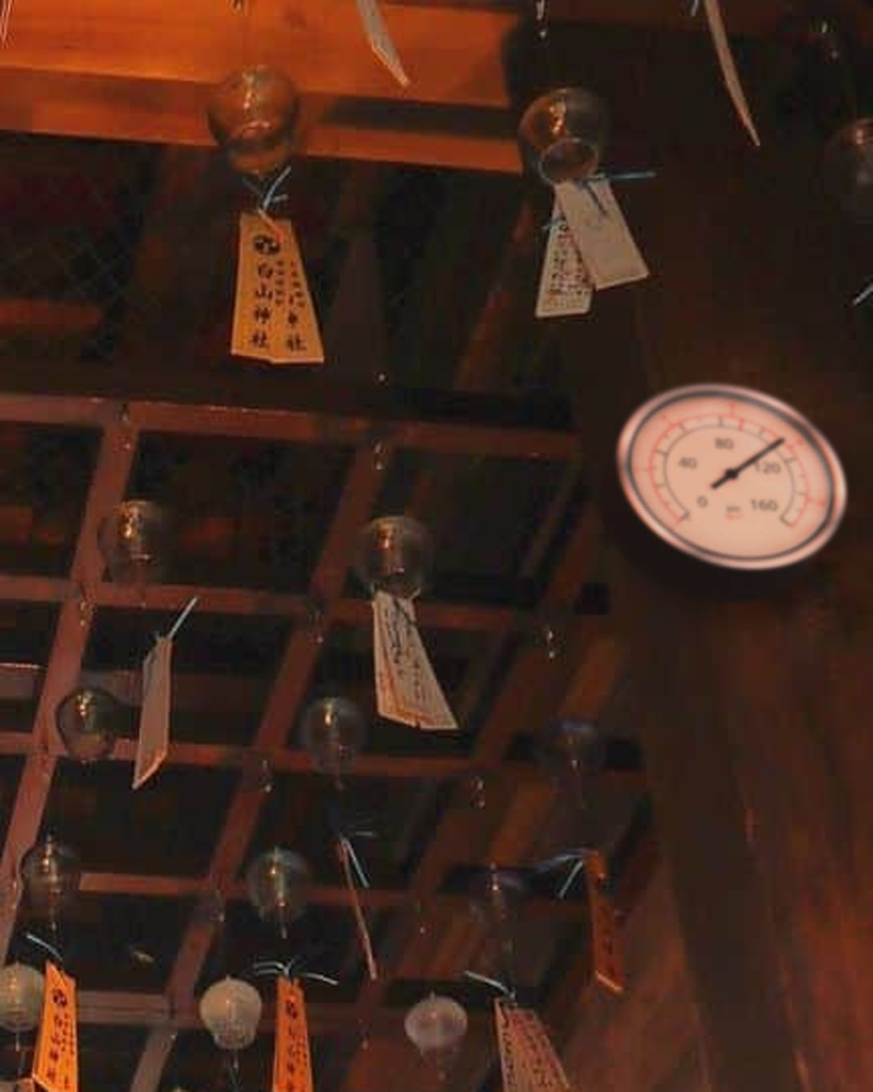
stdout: 110 (psi)
